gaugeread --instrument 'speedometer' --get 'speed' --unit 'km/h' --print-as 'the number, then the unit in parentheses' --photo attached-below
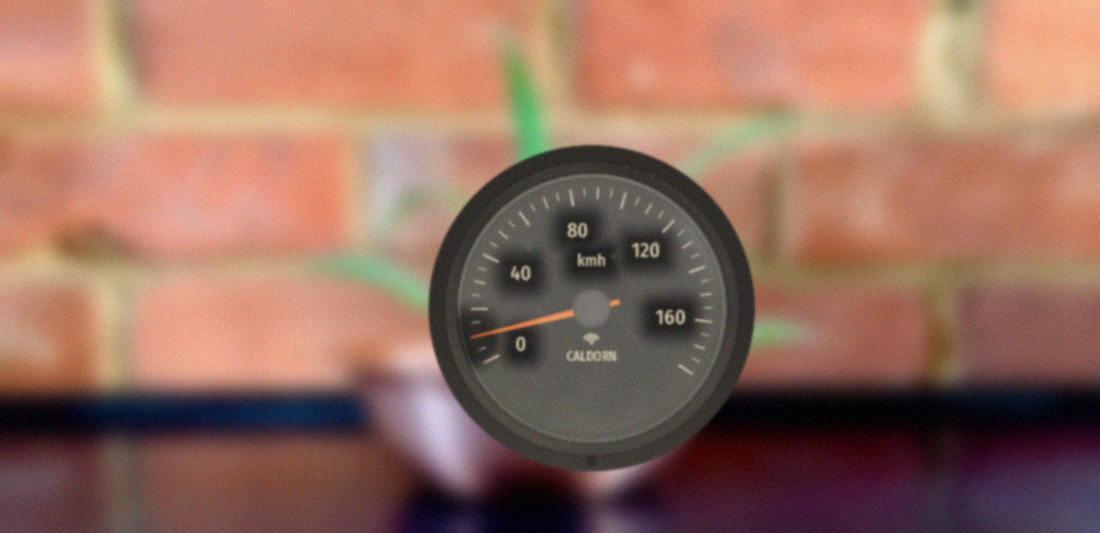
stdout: 10 (km/h)
